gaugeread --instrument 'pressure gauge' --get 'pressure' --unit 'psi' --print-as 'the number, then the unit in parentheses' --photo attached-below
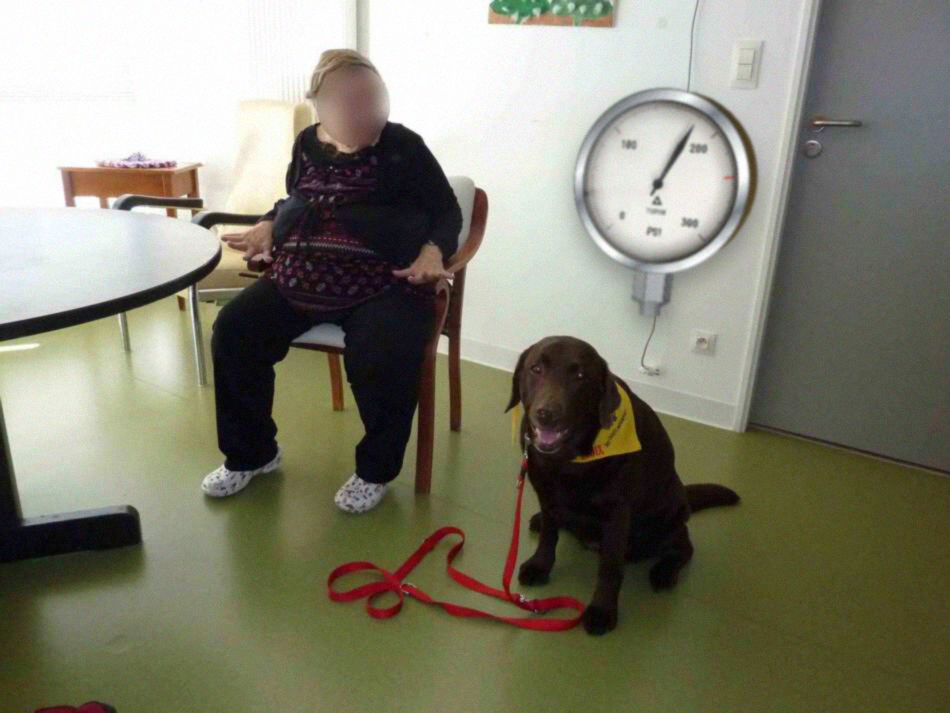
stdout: 180 (psi)
